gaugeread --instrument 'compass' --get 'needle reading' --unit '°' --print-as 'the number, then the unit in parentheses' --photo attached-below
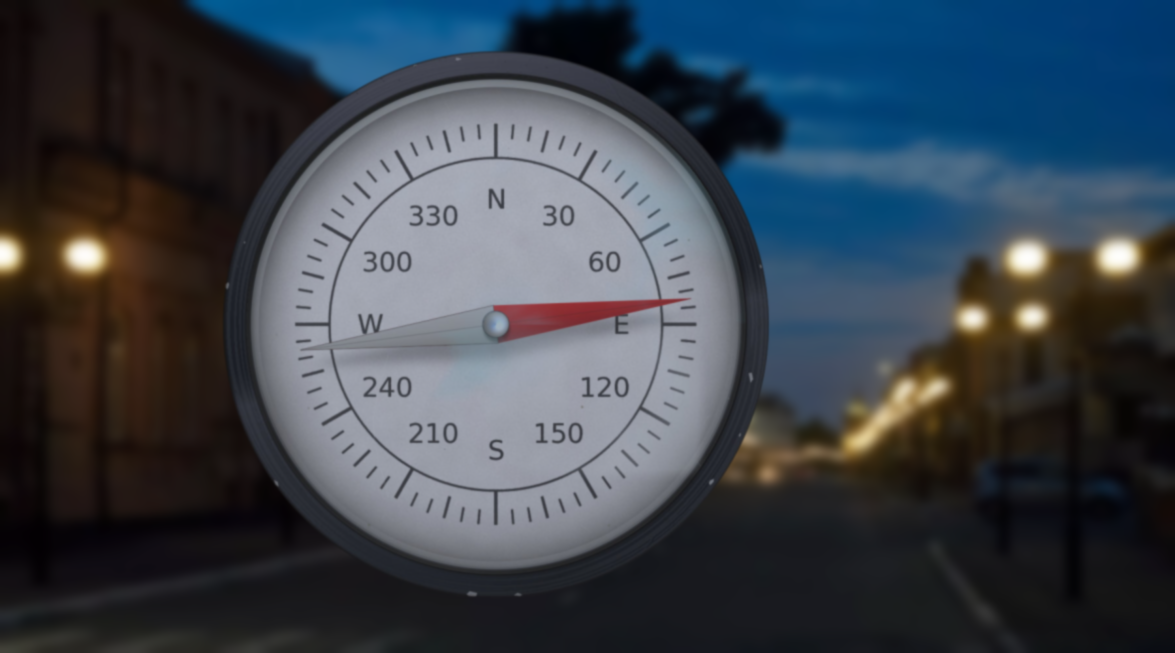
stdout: 82.5 (°)
